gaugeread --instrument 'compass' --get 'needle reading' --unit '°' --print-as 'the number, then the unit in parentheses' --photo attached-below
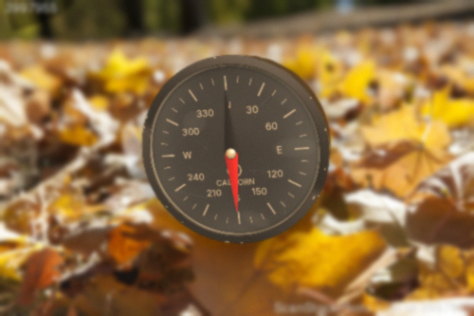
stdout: 180 (°)
